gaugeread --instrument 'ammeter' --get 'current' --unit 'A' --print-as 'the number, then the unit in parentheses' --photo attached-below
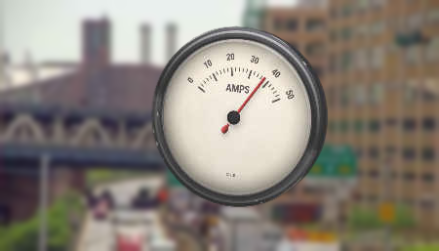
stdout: 38 (A)
